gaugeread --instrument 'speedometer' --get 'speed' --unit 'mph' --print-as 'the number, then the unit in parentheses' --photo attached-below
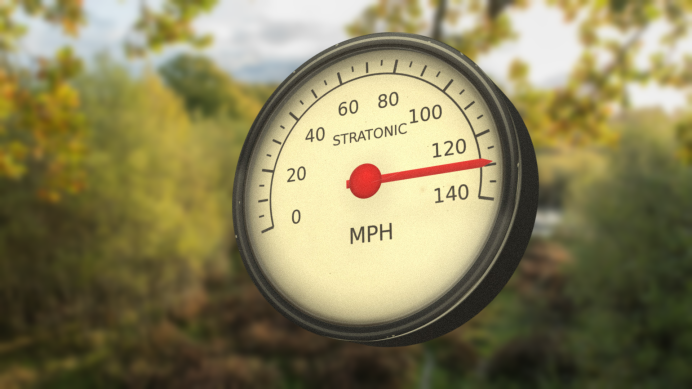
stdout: 130 (mph)
